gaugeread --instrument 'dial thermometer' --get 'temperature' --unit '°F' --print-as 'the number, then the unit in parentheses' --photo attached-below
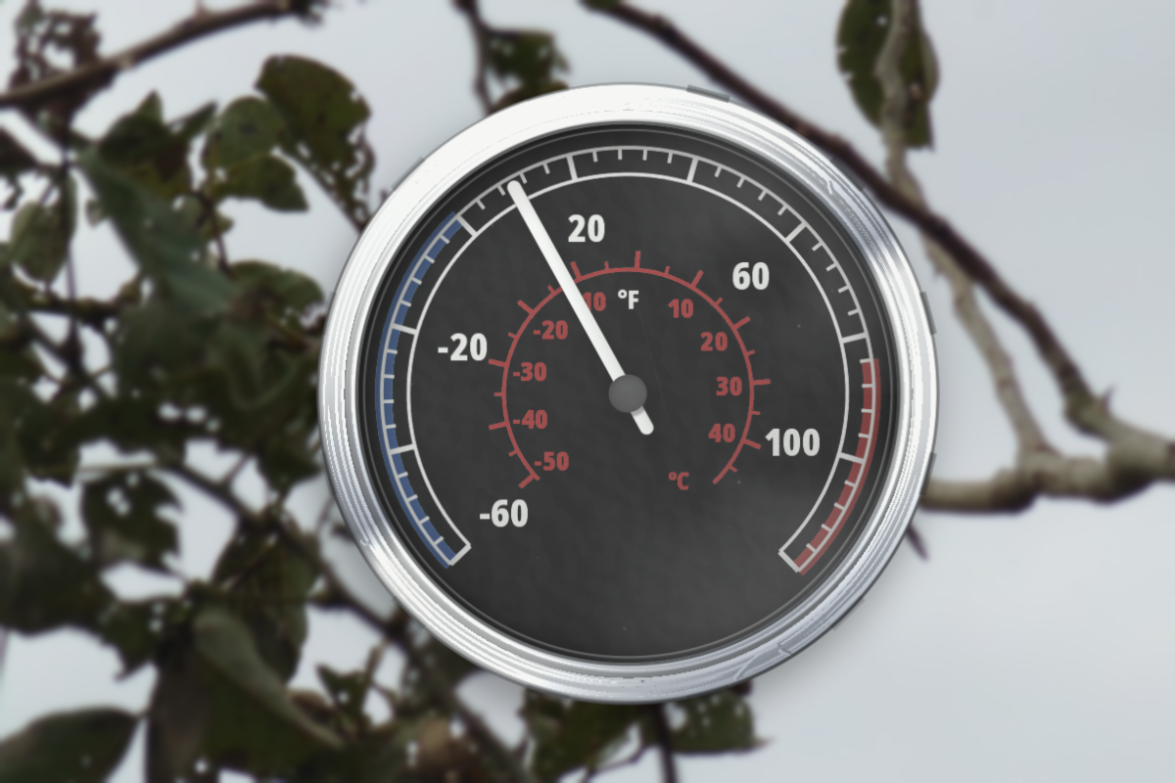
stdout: 10 (°F)
